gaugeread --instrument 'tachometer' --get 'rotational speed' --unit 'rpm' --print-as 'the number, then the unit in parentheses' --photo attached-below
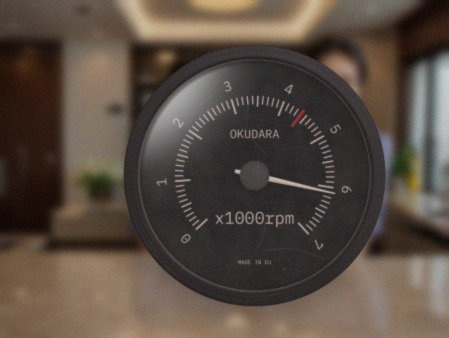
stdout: 6100 (rpm)
